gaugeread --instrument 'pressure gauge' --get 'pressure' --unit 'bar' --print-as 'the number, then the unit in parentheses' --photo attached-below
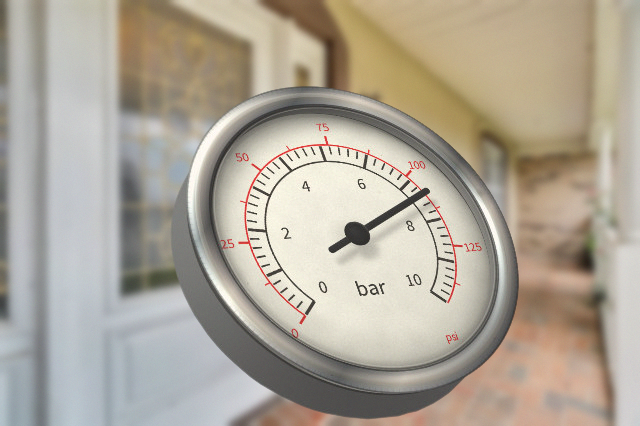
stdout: 7.4 (bar)
